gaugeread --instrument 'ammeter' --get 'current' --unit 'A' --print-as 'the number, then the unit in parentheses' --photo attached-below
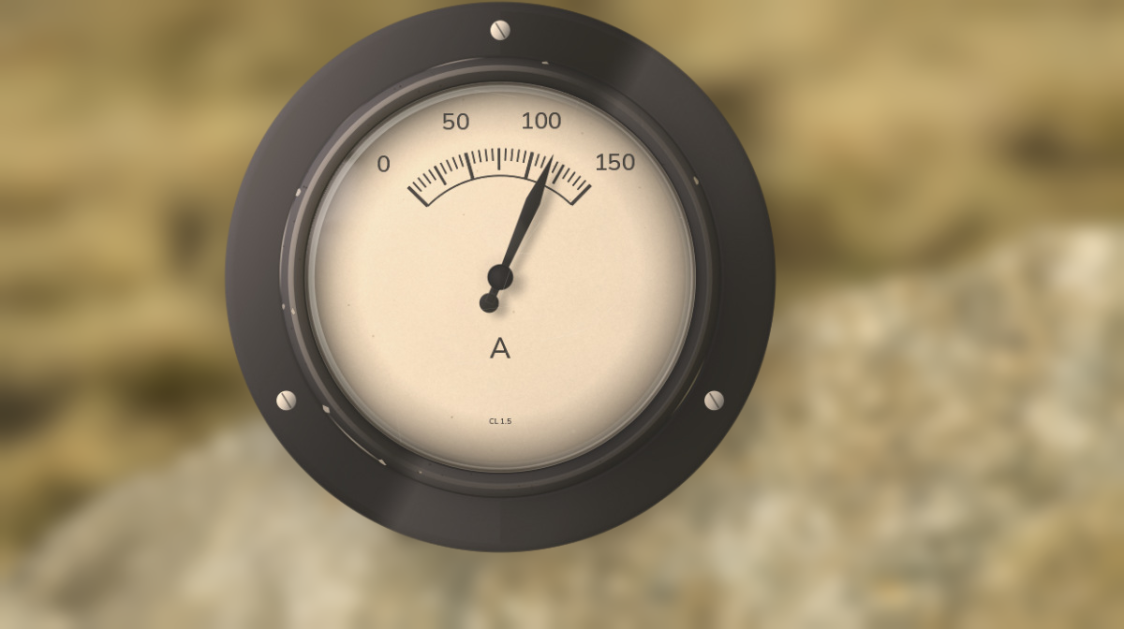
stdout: 115 (A)
